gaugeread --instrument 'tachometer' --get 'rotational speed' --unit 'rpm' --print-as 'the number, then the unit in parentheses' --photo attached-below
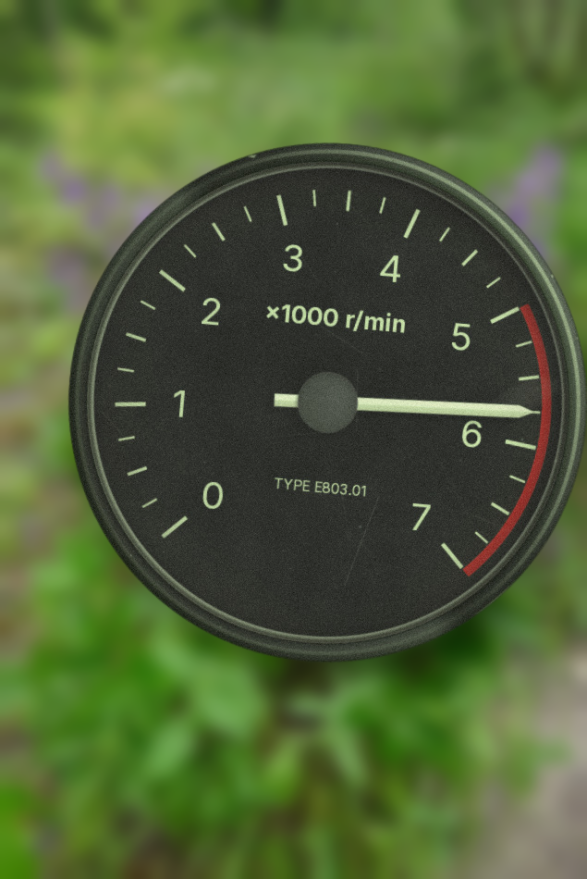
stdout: 5750 (rpm)
